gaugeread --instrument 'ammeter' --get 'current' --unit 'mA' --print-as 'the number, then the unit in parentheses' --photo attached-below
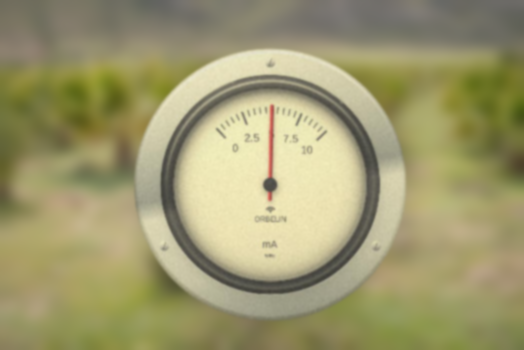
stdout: 5 (mA)
